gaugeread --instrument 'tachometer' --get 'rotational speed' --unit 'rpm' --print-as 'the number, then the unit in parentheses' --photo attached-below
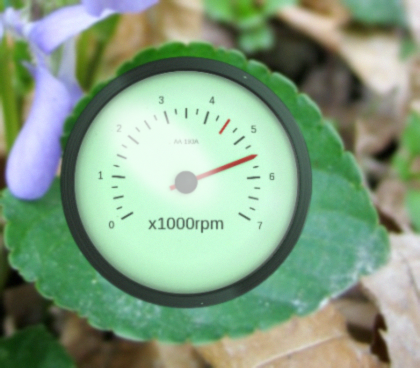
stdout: 5500 (rpm)
